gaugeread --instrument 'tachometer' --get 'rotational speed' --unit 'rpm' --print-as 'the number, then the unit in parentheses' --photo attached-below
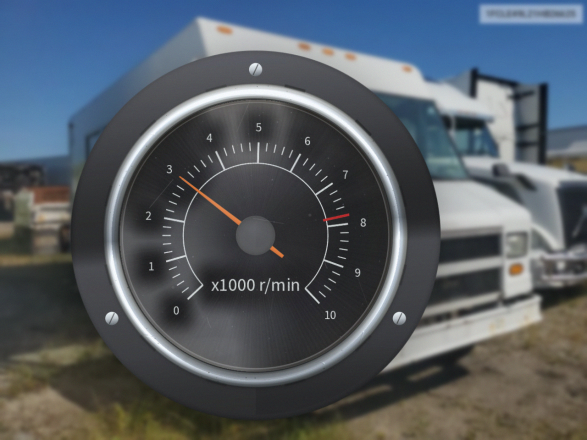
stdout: 3000 (rpm)
